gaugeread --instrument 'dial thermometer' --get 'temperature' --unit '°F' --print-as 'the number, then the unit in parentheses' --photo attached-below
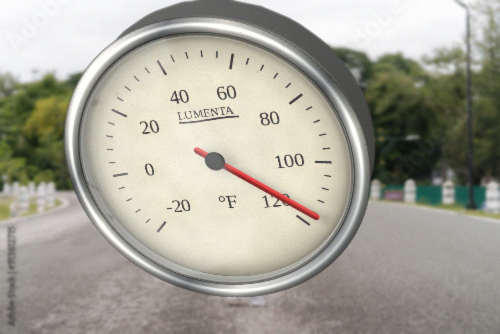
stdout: 116 (°F)
